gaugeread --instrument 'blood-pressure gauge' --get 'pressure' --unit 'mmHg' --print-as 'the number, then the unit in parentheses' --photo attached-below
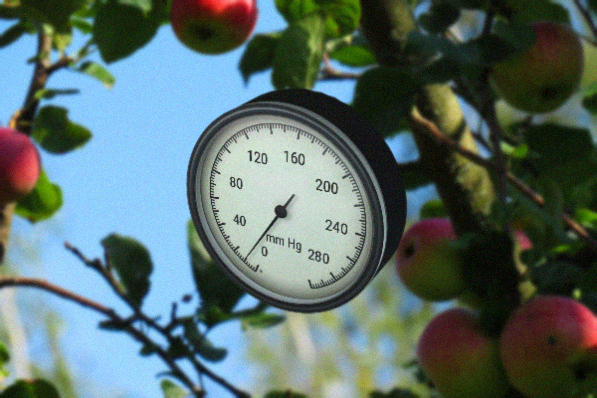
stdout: 10 (mmHg)
